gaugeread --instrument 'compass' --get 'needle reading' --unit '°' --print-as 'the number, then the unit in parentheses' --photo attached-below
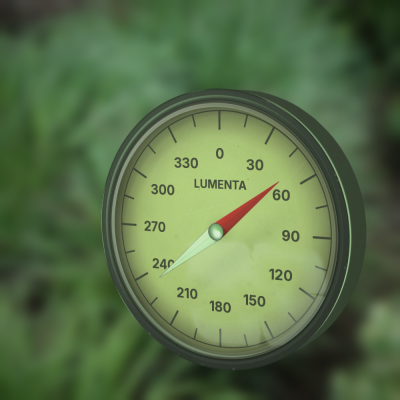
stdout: 52.5 (°)
